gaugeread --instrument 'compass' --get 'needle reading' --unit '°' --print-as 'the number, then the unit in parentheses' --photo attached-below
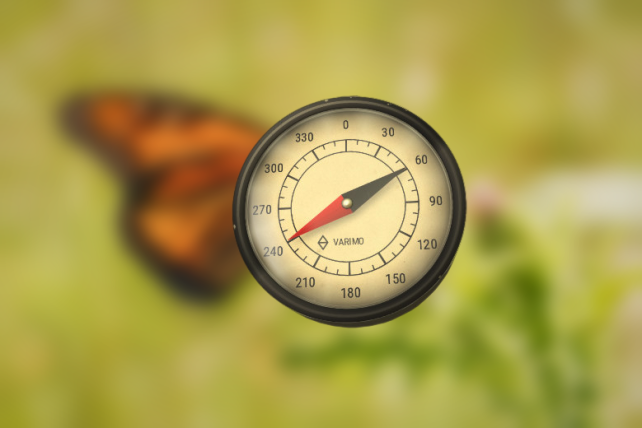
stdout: 240 (°)
